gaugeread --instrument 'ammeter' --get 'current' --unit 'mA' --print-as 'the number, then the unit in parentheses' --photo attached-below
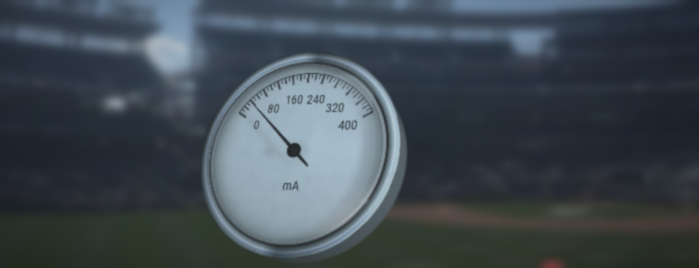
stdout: 40 (mA)
